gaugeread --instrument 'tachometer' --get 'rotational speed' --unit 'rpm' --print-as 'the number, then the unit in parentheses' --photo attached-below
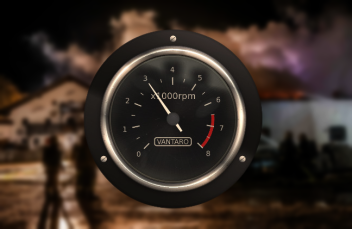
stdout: 3000 (rpm)
